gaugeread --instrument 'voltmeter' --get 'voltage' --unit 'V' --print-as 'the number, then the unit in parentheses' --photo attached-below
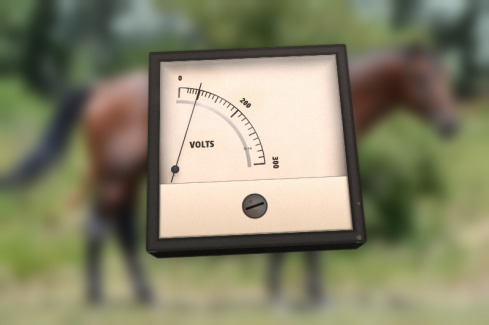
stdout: 100 (V)
